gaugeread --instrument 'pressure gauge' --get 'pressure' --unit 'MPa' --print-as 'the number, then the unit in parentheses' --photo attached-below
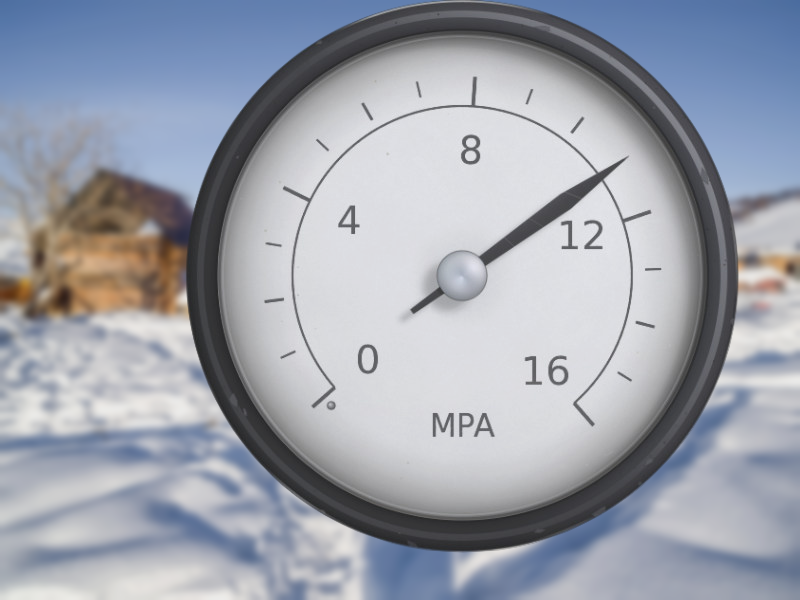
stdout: 11 (MPa)
